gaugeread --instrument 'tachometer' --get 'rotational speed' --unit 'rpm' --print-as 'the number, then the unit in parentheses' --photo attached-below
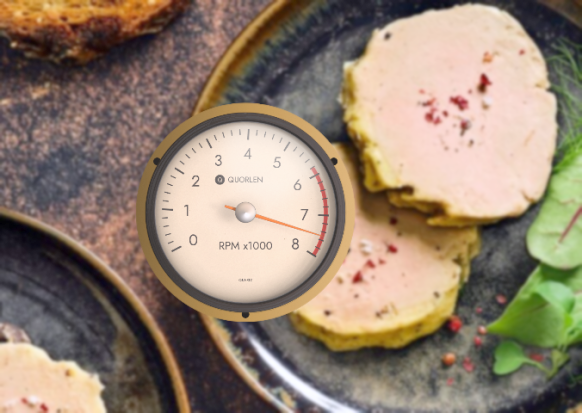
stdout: 7500 (rpm)
